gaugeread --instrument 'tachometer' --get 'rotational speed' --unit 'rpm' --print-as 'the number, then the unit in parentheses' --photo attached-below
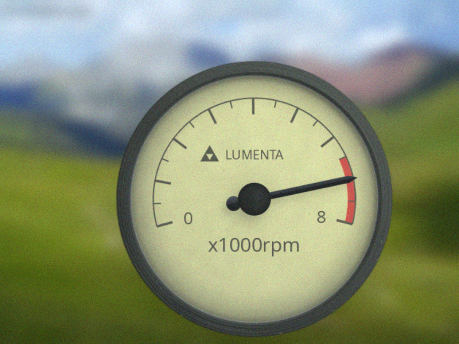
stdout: 7000 (rpm)
